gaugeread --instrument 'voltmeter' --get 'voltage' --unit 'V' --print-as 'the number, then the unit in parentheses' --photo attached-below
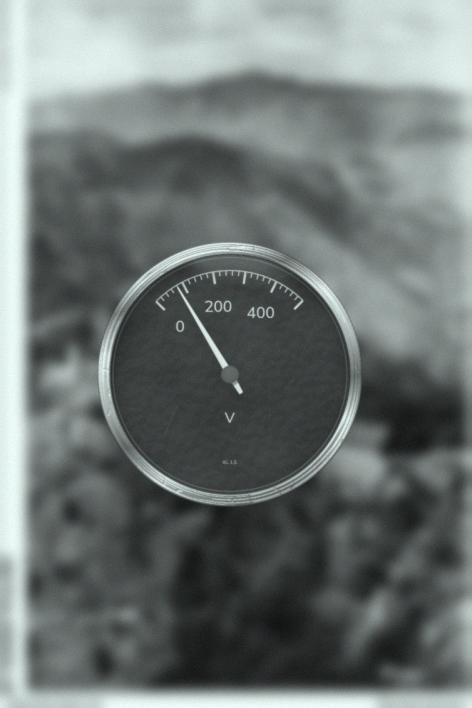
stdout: 80 (V)
